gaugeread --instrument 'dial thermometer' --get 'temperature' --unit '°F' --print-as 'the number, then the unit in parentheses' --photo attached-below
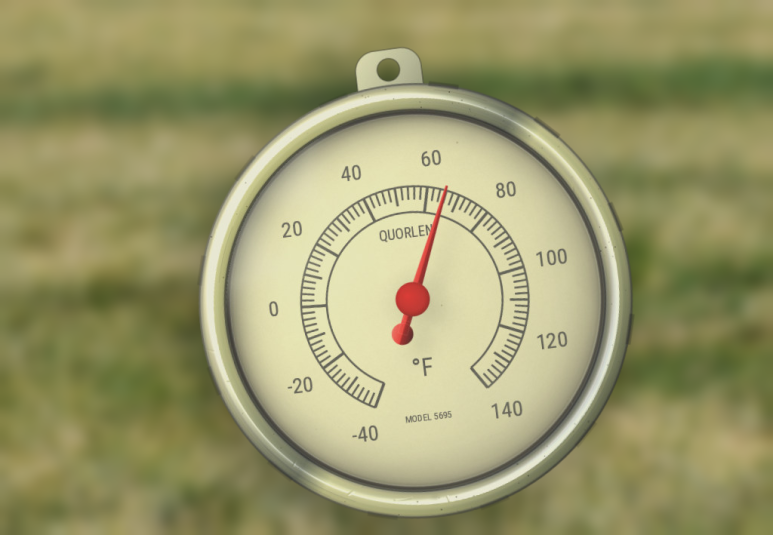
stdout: 66 (°F)
